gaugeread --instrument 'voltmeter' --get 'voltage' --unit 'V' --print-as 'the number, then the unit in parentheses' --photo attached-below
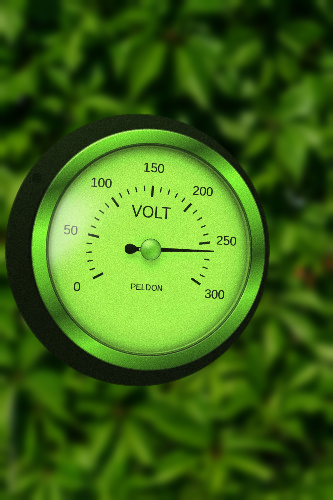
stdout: 260 (V)
